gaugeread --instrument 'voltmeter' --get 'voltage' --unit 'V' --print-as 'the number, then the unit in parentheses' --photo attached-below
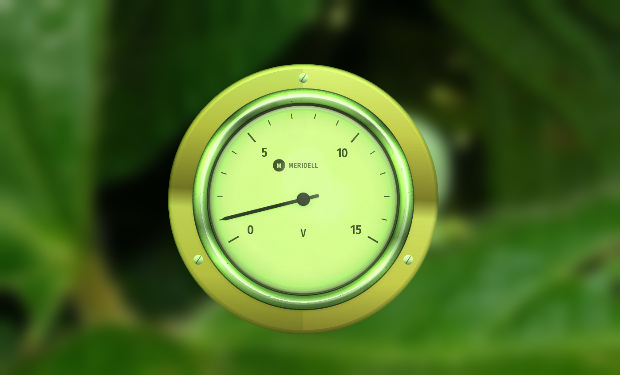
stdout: 1 (V)
